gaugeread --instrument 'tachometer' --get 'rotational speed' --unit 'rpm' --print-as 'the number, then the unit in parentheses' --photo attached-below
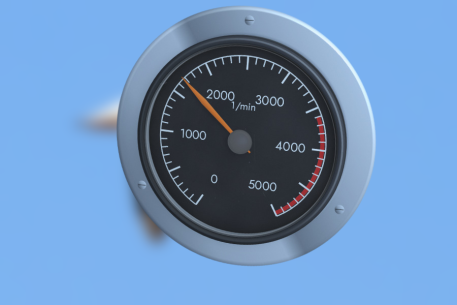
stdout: 1700 (rpm)
